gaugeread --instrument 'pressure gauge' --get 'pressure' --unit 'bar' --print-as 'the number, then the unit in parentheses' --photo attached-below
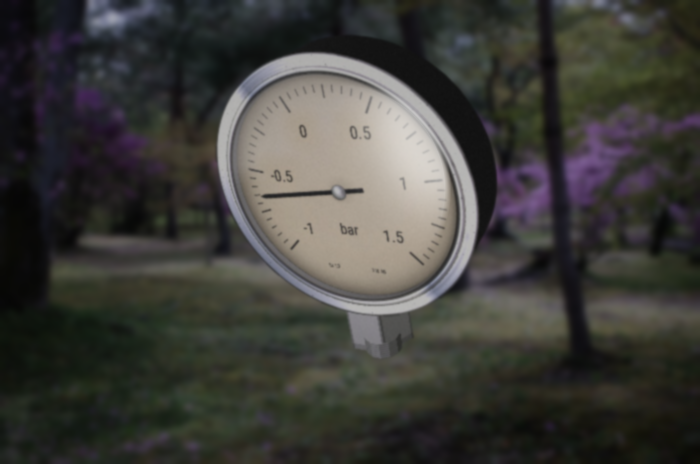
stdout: -0.65 (bar)
